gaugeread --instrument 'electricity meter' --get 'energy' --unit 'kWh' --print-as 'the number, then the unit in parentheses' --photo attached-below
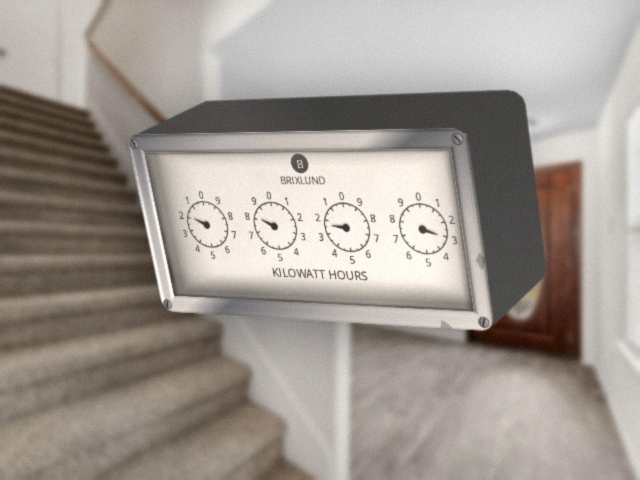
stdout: 1823 (kWh)
